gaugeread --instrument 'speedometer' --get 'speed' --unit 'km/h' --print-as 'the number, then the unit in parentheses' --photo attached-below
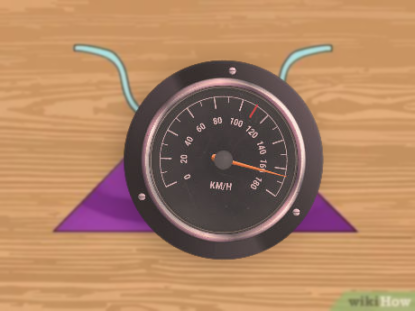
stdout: 165 (km/h)
